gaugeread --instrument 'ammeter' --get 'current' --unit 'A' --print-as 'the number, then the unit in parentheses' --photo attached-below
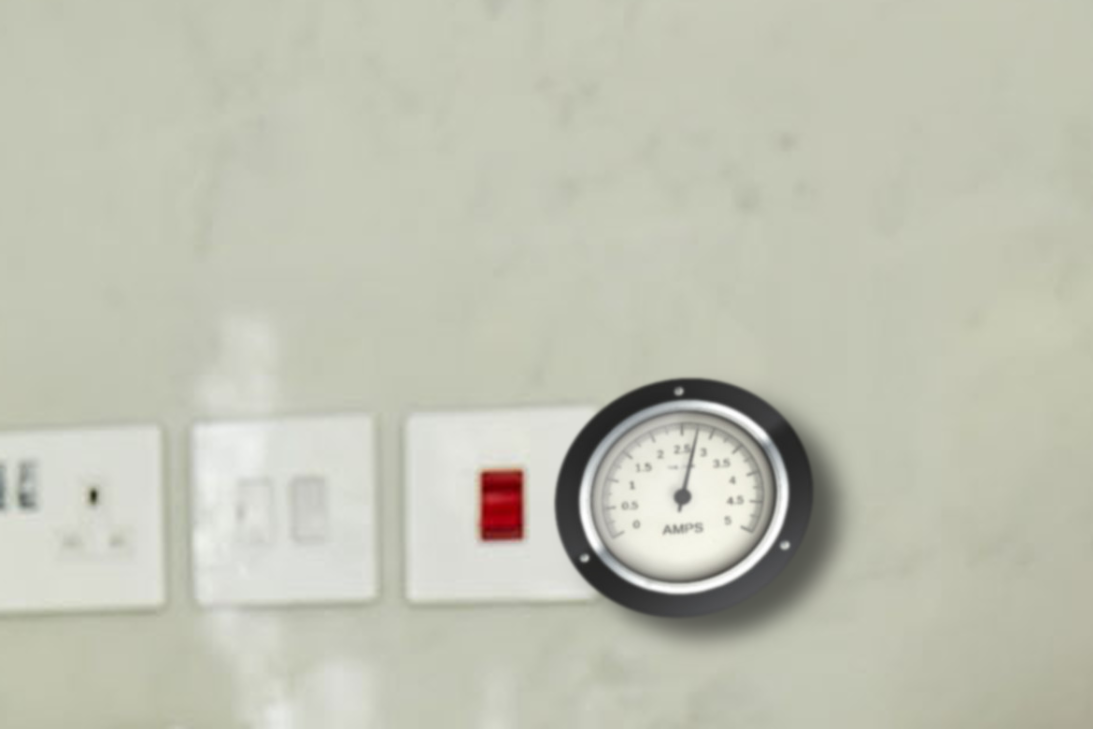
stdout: 2.75 (A)
